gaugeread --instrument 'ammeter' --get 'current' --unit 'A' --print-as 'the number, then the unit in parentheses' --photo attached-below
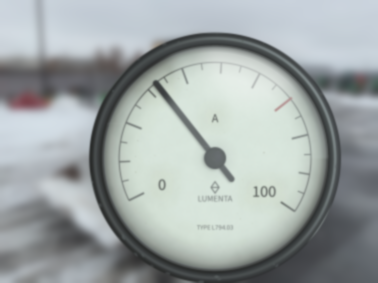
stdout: 32.5 (A)
